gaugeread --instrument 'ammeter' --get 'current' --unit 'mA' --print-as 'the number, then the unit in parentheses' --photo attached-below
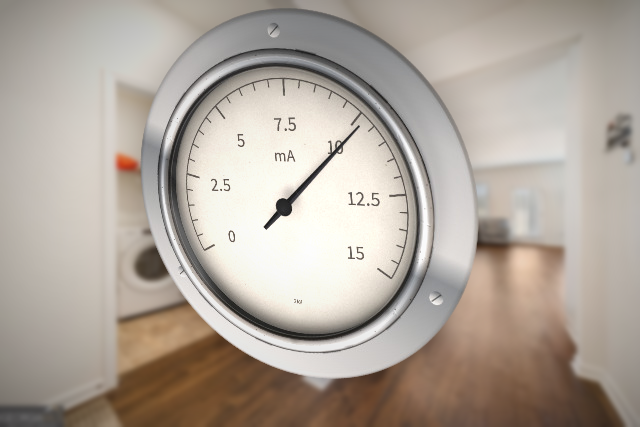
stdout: 10.25 (mA)
